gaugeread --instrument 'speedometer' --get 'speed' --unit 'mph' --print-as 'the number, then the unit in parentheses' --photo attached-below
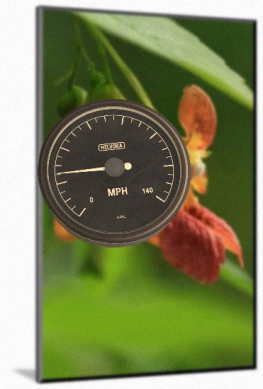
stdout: 25 (mph)
